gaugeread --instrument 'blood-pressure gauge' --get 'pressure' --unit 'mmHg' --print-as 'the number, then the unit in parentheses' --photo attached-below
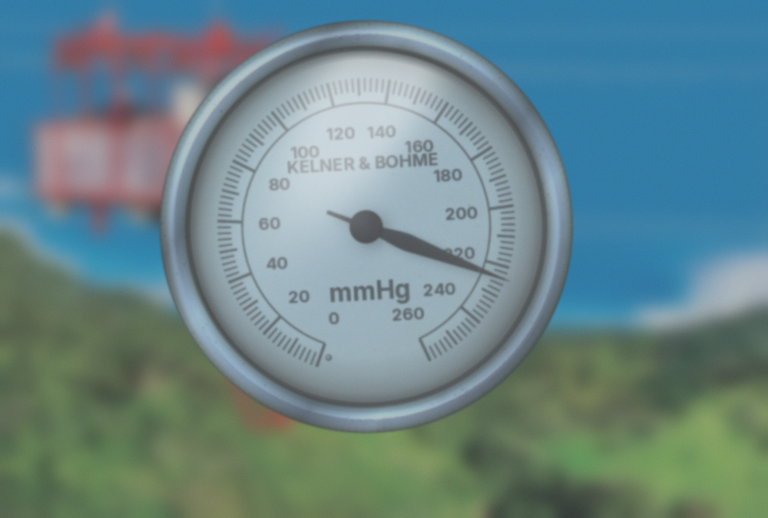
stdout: 224 (mmHg)
